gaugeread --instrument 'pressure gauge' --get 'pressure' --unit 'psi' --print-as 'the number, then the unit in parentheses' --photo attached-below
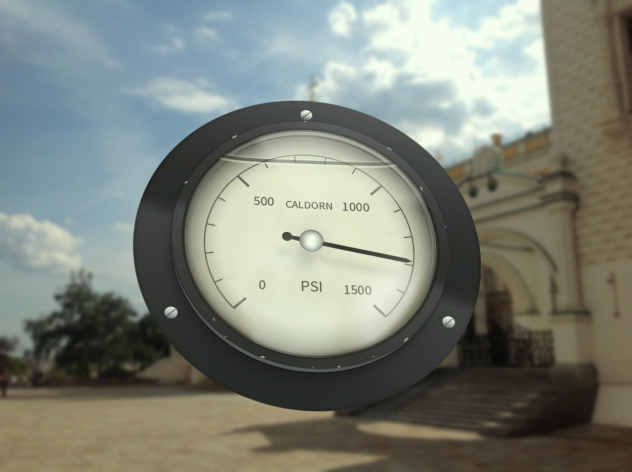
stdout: 1300 (psi)
